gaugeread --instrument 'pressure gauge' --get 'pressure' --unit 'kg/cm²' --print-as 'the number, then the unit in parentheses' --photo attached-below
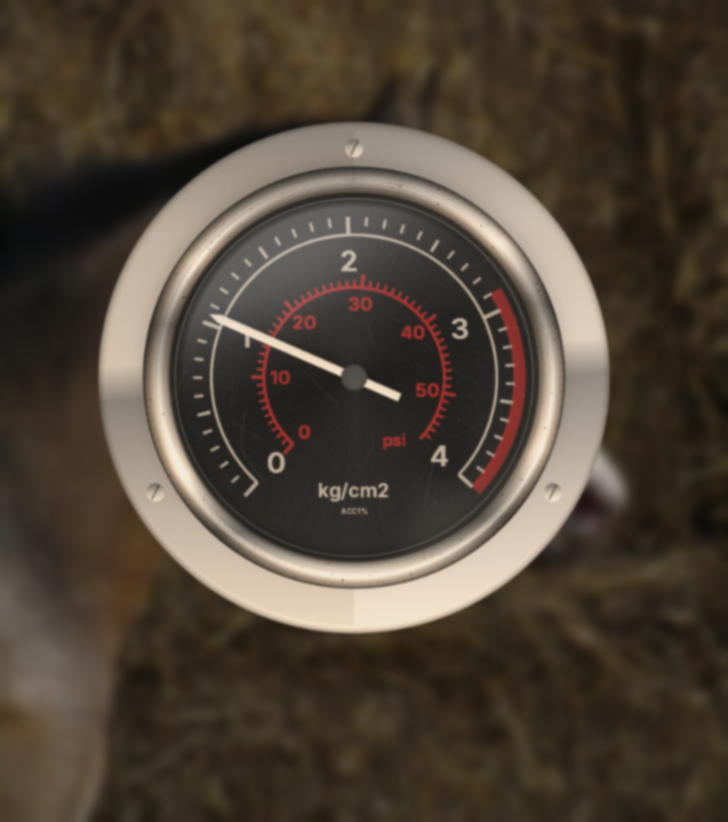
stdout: 1.05 (kg/cm²)
